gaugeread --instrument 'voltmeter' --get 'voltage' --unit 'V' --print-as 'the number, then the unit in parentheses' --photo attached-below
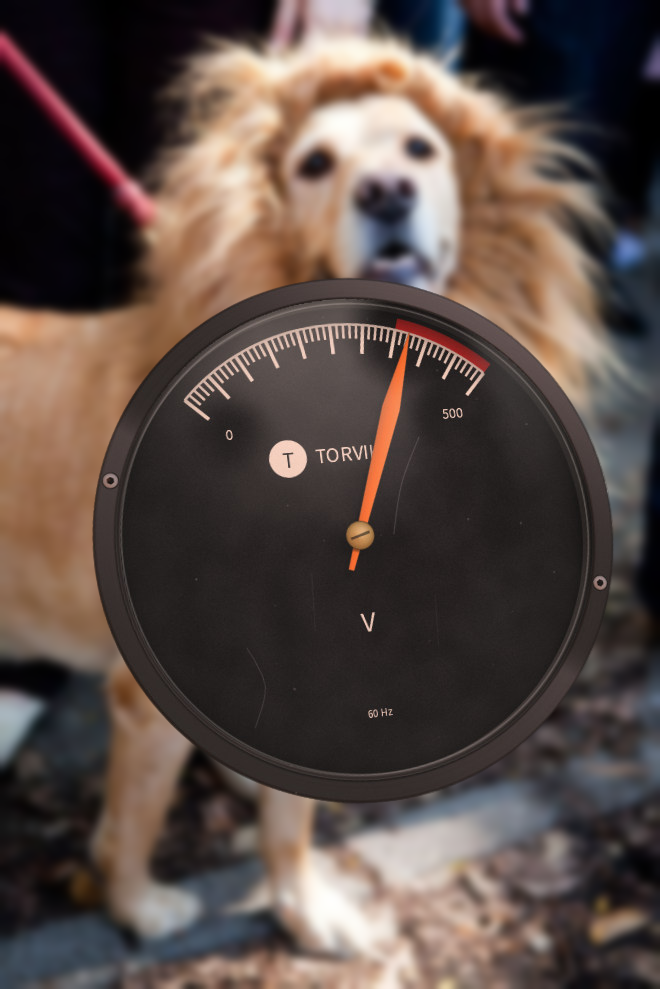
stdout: 370 (V)
